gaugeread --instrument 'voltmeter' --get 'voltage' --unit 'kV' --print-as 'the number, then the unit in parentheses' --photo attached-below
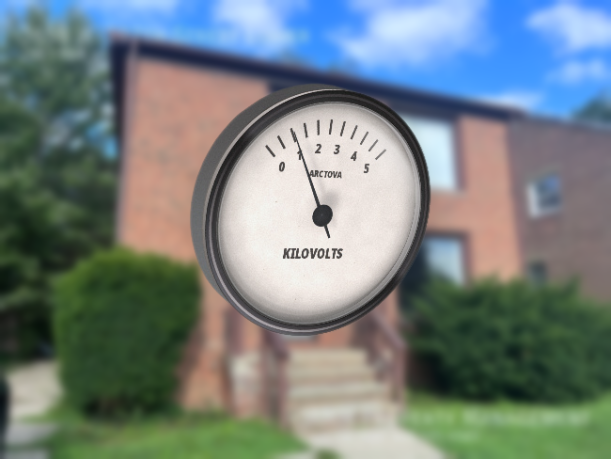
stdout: 1 (kV)
